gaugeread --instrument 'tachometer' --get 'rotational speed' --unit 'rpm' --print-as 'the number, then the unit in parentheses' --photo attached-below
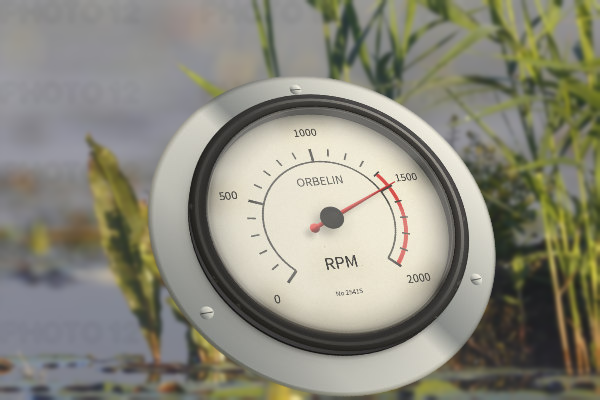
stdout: 1500 (rpm)
